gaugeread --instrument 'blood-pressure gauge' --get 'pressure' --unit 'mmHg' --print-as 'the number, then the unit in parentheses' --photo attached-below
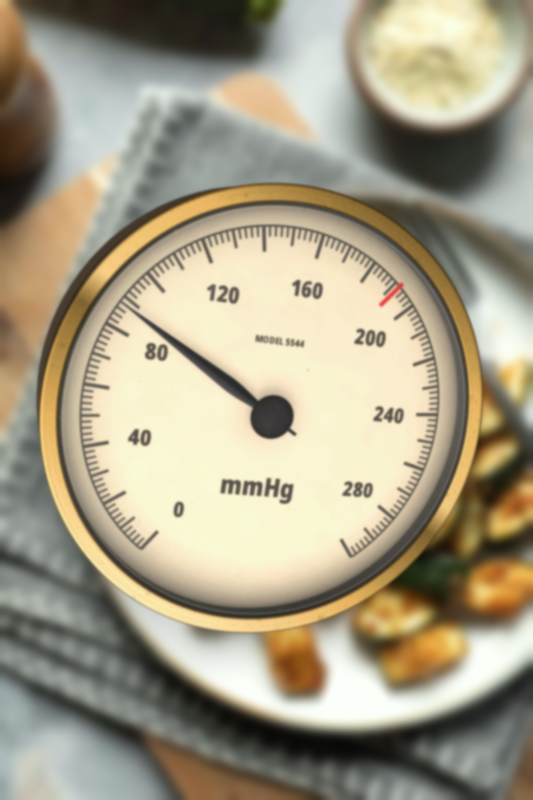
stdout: 88 (mmHg)
